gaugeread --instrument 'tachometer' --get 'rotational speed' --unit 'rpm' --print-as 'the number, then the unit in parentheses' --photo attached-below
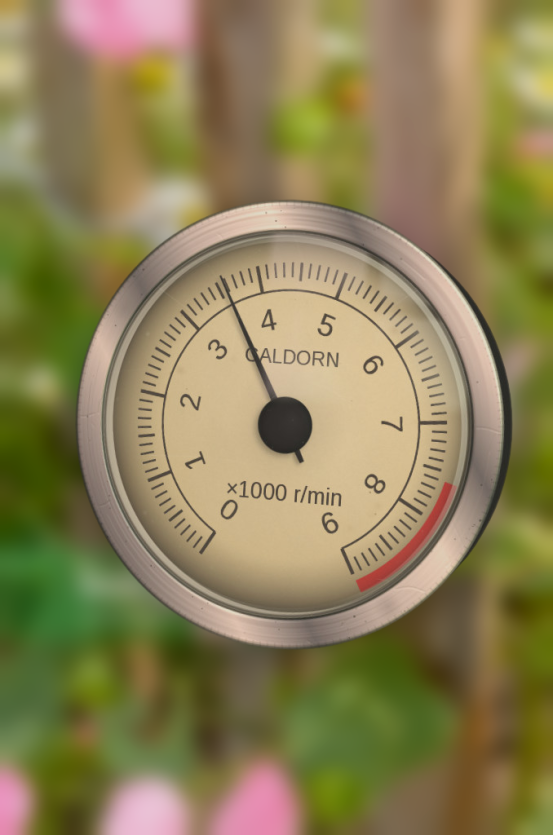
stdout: 3600 (rpm)
